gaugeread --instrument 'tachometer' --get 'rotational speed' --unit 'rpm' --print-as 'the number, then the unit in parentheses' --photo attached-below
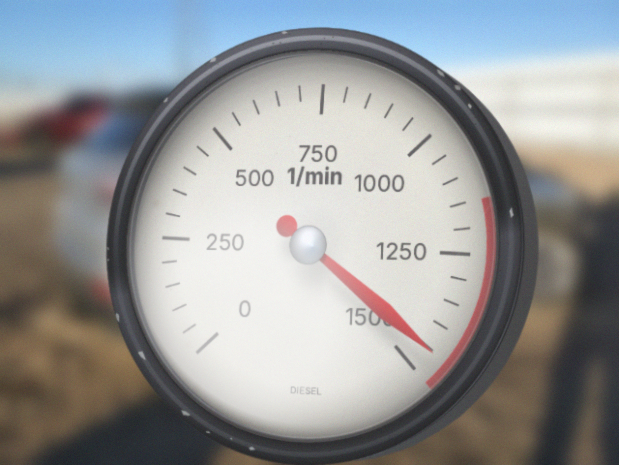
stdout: 1450 (rpm)
